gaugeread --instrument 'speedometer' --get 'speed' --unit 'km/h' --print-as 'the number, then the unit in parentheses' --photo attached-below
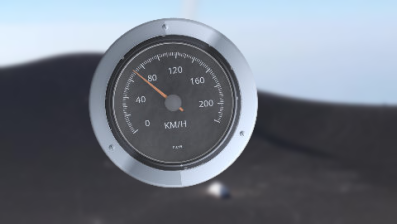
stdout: 70 (km/h)
